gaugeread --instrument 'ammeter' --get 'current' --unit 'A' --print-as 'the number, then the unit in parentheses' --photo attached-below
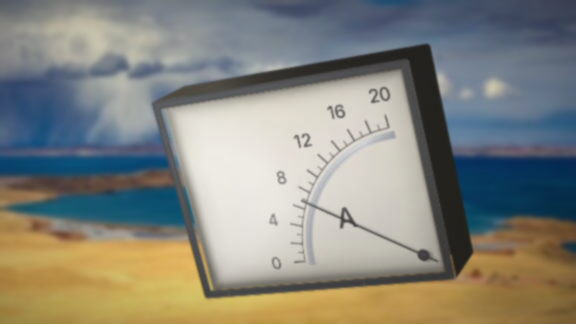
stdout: 7 (A)
